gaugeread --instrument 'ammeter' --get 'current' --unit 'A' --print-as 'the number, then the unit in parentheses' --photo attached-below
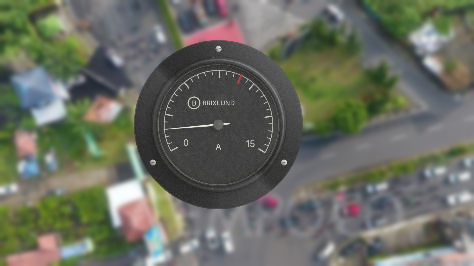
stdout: 1.5 (A)
